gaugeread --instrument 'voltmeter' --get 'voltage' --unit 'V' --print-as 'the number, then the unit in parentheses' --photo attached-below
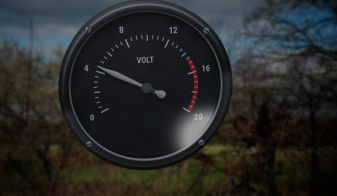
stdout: 4.5 (V)
